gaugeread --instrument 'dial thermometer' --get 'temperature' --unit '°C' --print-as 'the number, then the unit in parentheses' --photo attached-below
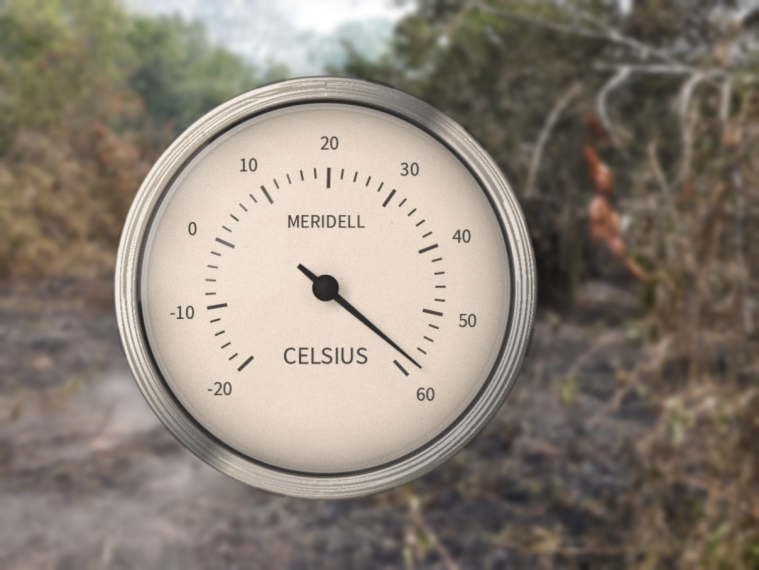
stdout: 58 (°C)
